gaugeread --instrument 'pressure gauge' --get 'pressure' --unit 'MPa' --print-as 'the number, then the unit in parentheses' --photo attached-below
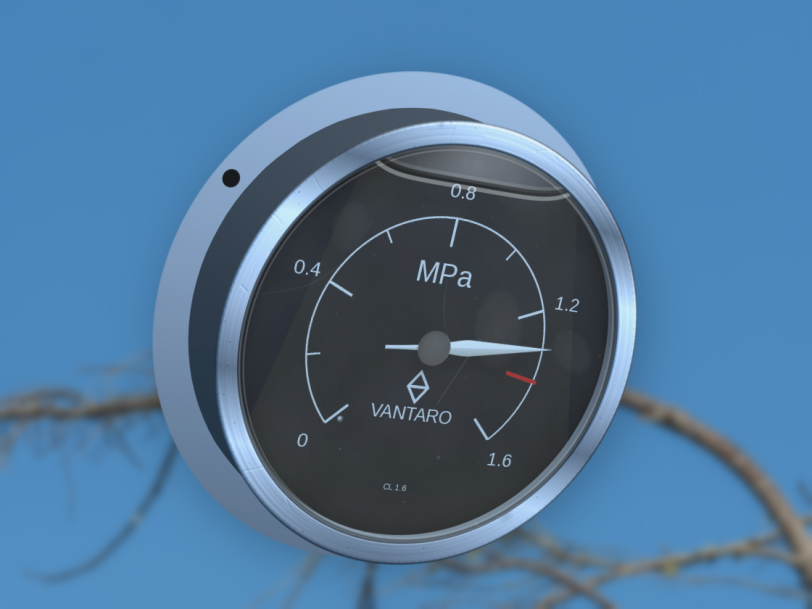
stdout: 1.3 (MPa)
